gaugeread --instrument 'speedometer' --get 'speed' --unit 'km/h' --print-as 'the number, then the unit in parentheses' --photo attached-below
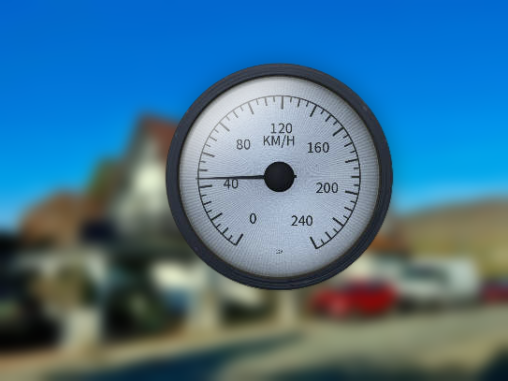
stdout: 45 (km/h)
